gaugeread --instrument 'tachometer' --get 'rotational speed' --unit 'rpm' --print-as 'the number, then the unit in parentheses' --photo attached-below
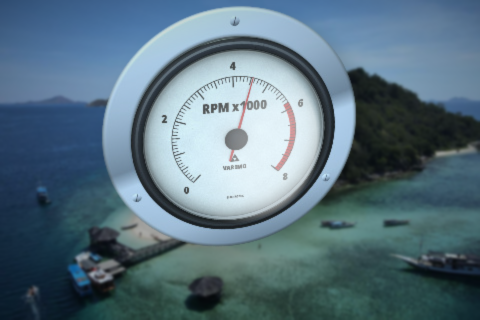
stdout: 4500 (rpm)
